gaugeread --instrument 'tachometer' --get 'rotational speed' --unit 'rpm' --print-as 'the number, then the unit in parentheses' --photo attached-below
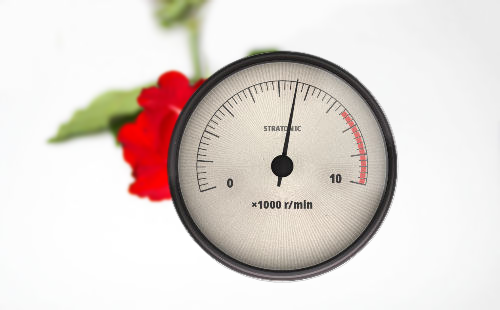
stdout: 5600 (rpm)
